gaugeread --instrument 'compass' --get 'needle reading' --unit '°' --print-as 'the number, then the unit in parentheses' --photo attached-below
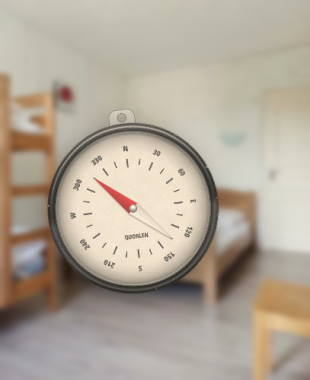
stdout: 315 (°)
